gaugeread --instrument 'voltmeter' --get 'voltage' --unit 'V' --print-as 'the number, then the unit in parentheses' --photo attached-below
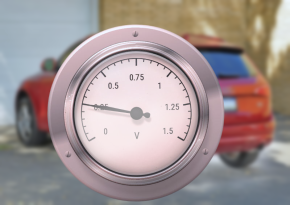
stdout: 0.25 (V)
